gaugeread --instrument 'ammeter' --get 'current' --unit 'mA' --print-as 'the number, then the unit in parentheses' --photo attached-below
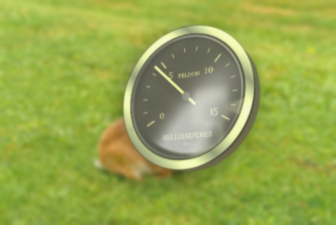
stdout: 4.5 (mA)
